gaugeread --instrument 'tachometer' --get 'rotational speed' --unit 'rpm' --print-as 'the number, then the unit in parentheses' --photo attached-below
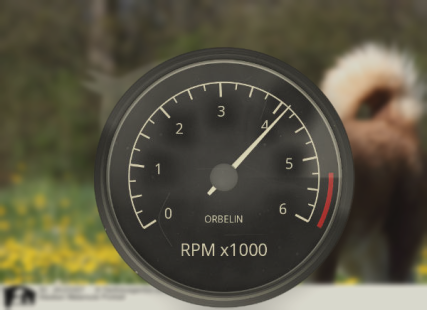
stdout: 4125 (rpm)
